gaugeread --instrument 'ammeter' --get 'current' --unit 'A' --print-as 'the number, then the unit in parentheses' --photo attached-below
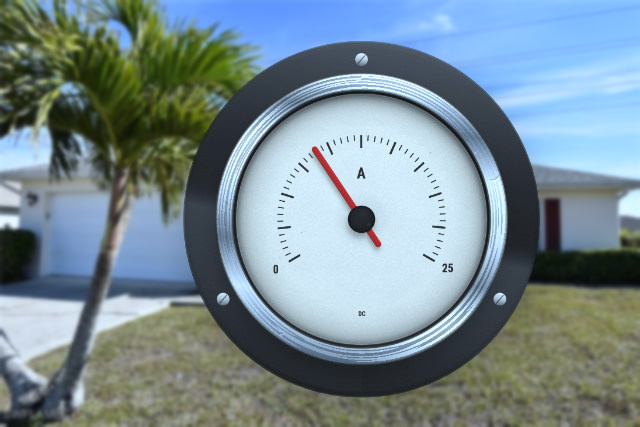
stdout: 9 (A)
